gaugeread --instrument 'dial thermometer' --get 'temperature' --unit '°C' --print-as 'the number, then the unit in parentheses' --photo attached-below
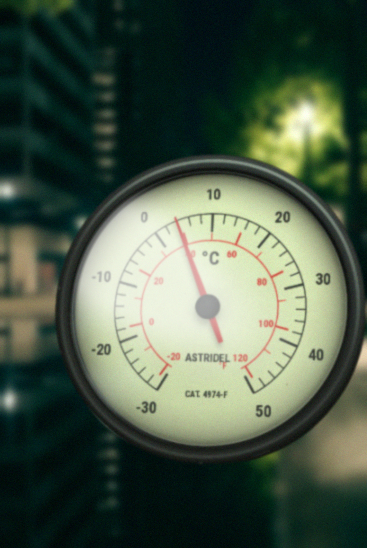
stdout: 4 (°C)
